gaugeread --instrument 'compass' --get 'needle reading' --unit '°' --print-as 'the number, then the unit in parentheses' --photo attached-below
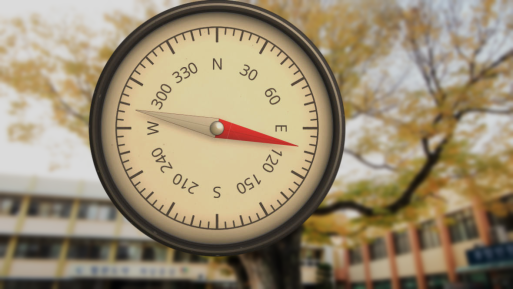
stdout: 102.5 (°)
